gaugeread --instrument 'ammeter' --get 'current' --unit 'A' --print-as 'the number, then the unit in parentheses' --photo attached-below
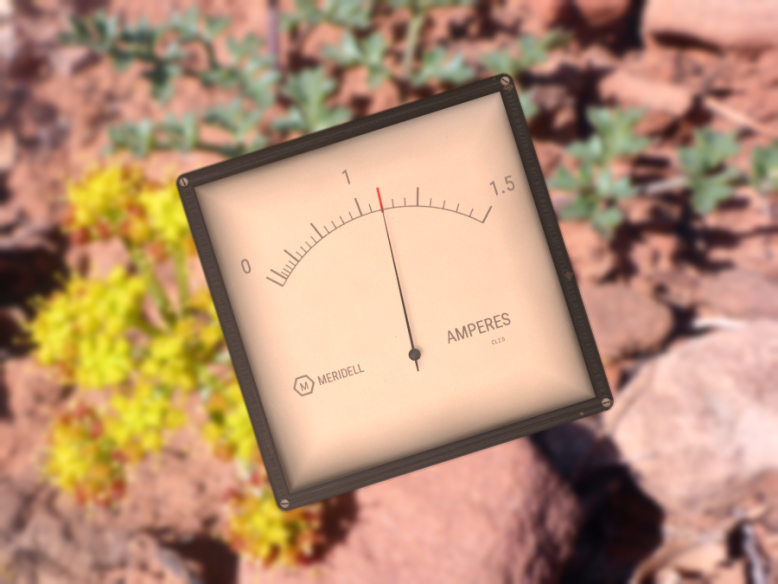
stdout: 1.1 (A)
